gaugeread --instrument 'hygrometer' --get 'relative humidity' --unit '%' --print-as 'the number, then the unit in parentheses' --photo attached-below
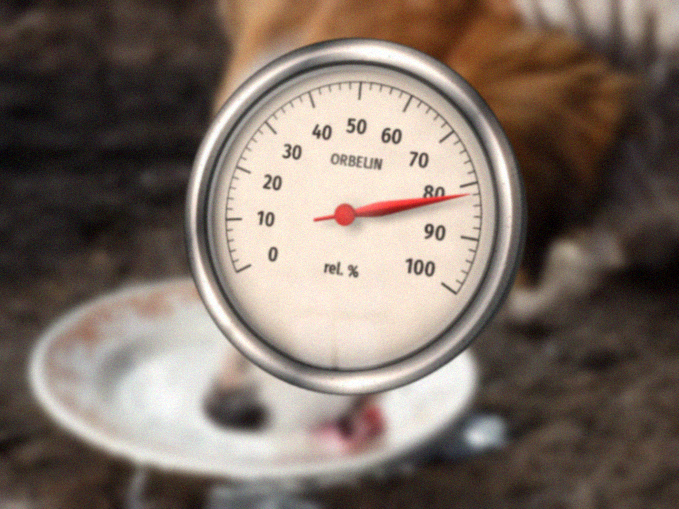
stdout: 82 (%)
